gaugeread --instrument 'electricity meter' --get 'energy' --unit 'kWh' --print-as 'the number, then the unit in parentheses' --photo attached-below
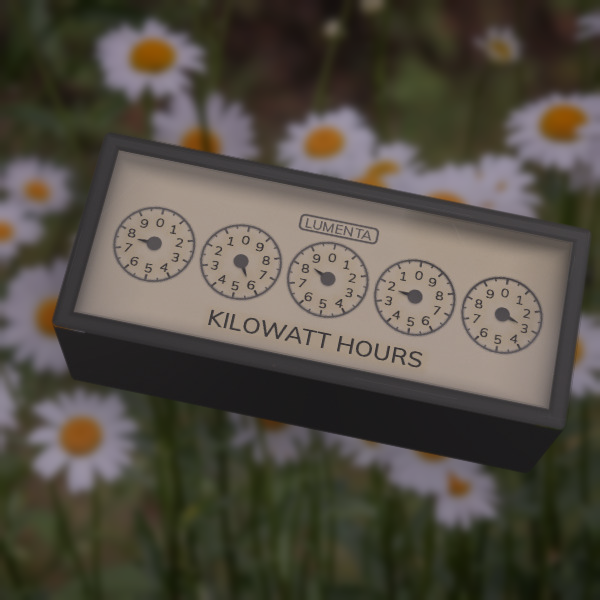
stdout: 75823 (kWh)
